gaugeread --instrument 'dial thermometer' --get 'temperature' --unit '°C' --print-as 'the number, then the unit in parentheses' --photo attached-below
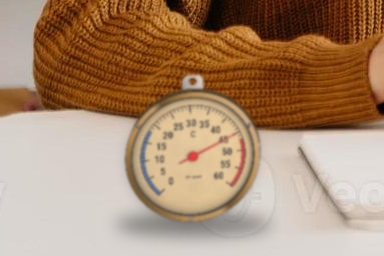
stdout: 45 (°C)
